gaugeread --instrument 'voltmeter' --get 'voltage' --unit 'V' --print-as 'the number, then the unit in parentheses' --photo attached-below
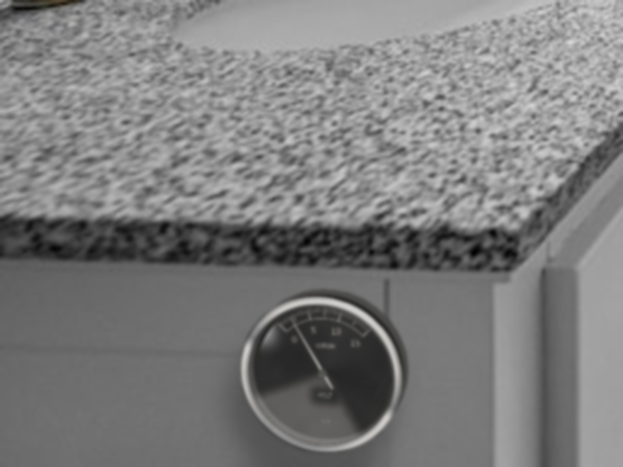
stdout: 2.5 (V)
